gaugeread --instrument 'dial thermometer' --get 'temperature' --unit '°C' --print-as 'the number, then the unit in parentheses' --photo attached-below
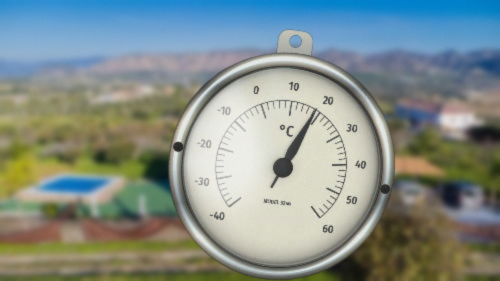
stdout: 18 (°C)
